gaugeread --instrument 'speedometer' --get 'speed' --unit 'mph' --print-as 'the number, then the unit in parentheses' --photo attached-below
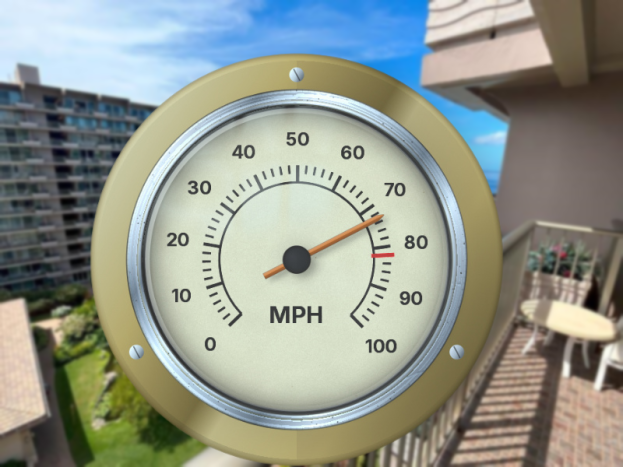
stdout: 73 (mph)
